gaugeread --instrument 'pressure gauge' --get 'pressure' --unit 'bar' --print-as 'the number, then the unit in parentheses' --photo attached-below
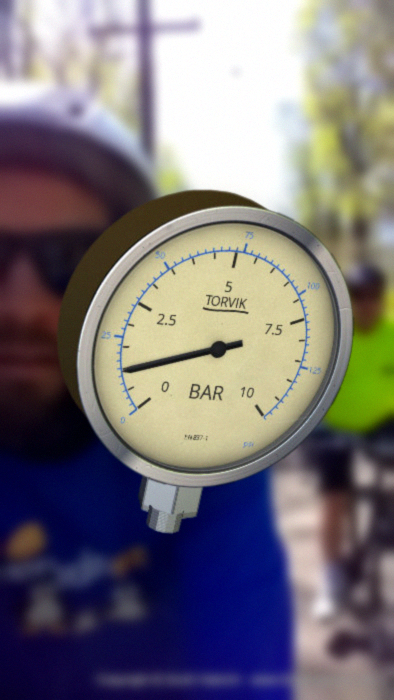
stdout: 1 (bar)
